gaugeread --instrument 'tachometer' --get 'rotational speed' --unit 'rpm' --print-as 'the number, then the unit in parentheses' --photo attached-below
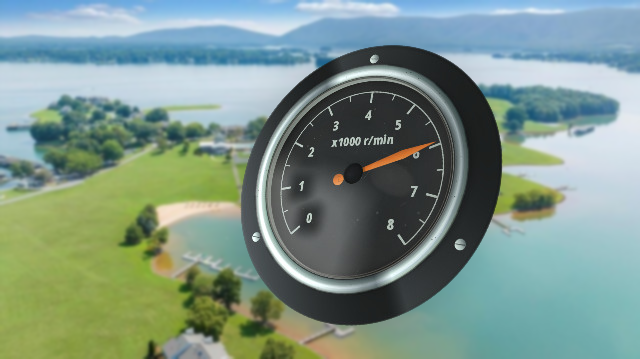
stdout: 6000 (rpm)
